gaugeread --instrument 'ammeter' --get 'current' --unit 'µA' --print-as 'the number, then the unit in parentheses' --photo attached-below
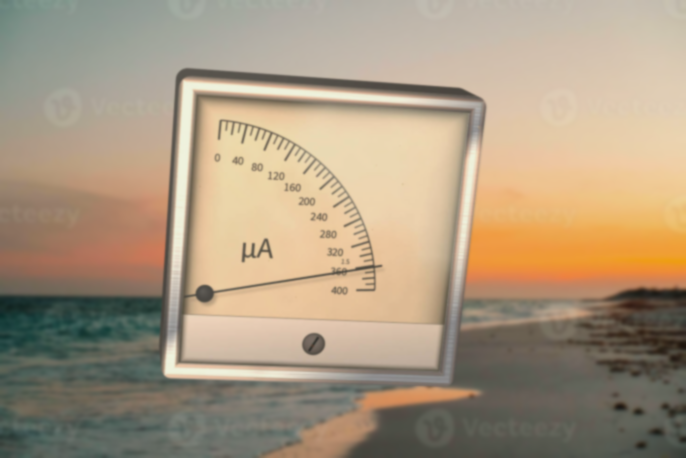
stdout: 360 (µA)
